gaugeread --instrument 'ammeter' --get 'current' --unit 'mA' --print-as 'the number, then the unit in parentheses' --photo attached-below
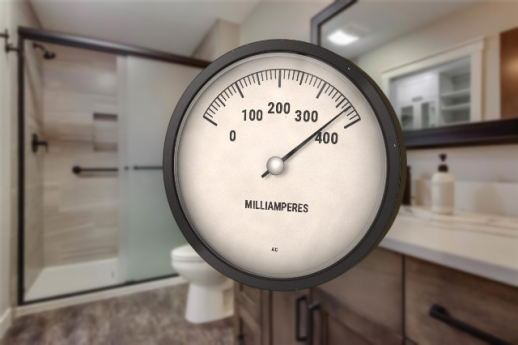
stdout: 370 (mA)
